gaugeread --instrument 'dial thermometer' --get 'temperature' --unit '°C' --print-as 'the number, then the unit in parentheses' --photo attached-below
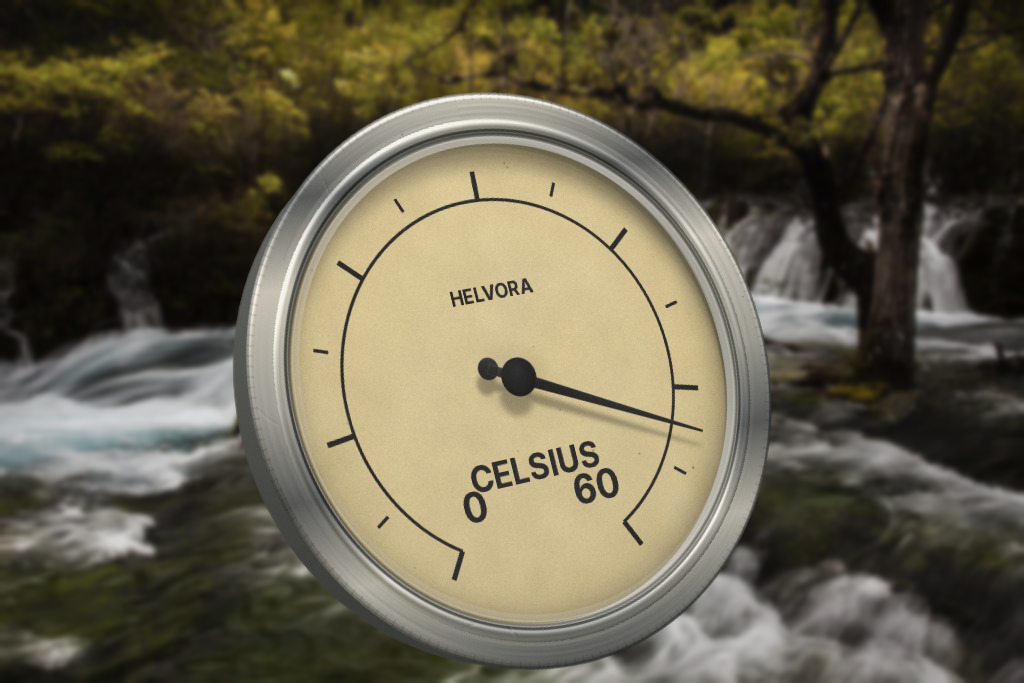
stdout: 52.5 (°C)
